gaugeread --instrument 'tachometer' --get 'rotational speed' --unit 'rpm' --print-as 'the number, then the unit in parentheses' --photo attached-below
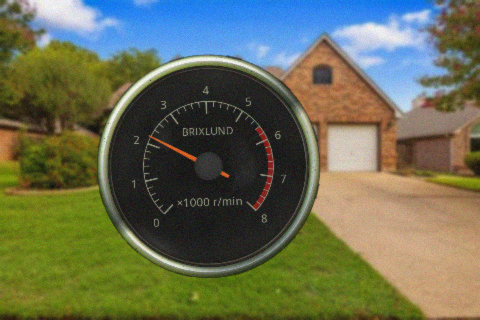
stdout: 2200 (rpm)
